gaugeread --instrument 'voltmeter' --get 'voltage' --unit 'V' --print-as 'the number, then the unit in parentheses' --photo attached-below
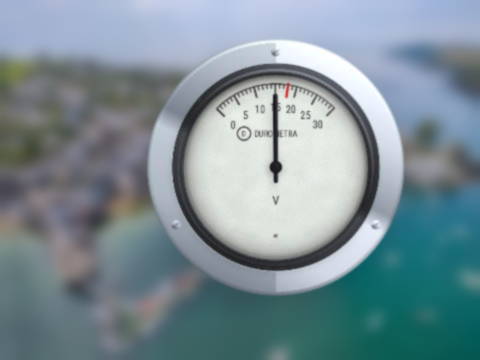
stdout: 15 (V)
